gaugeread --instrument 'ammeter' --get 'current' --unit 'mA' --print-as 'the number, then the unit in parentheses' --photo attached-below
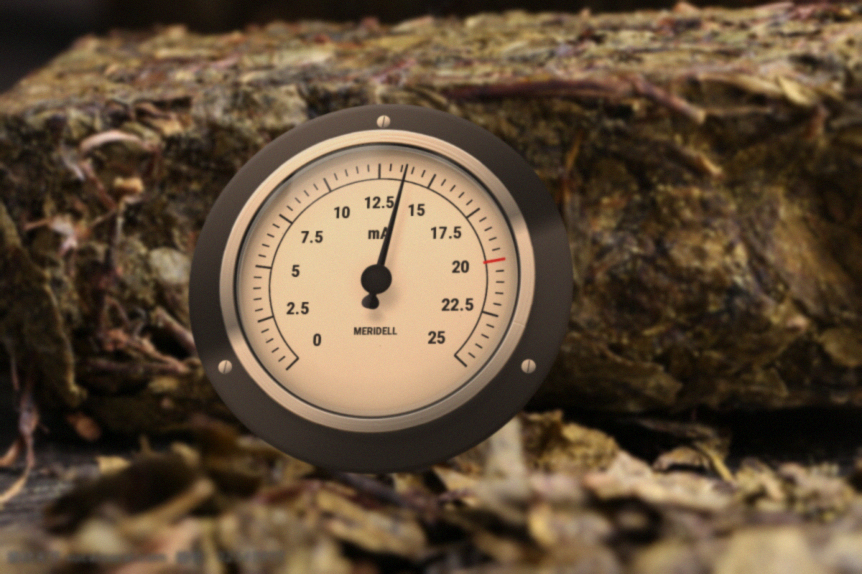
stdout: 13.75 (mA)
